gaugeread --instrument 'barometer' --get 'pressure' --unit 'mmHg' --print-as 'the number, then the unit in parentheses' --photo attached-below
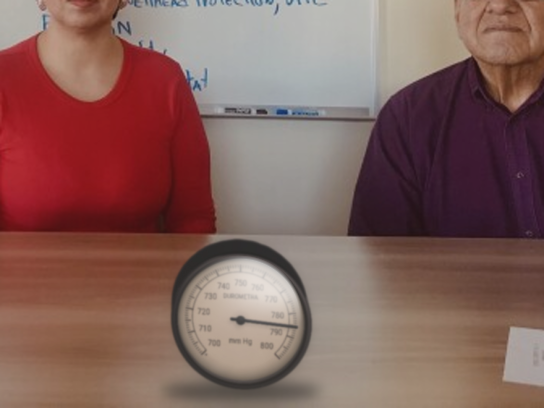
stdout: 785 (mmHg)
